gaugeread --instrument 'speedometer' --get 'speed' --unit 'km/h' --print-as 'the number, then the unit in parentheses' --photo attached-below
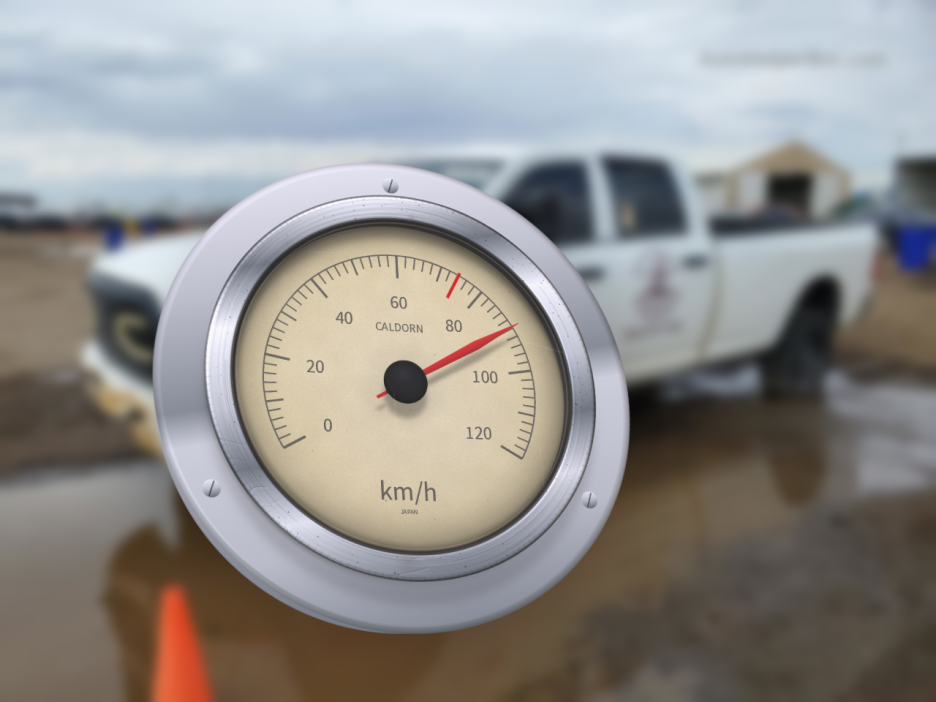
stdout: 90 (km/h)
